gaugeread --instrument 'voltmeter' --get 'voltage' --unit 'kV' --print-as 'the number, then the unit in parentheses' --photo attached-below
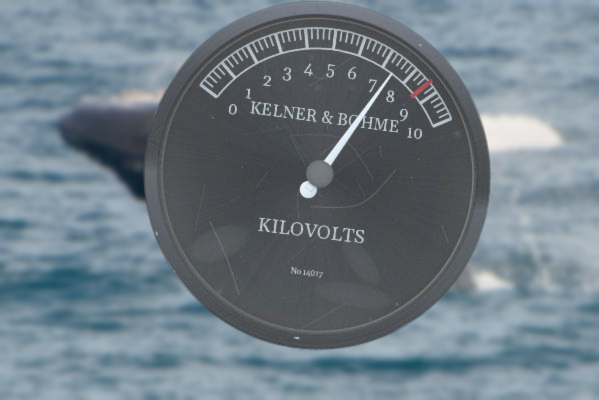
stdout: 7.4 (kV)
